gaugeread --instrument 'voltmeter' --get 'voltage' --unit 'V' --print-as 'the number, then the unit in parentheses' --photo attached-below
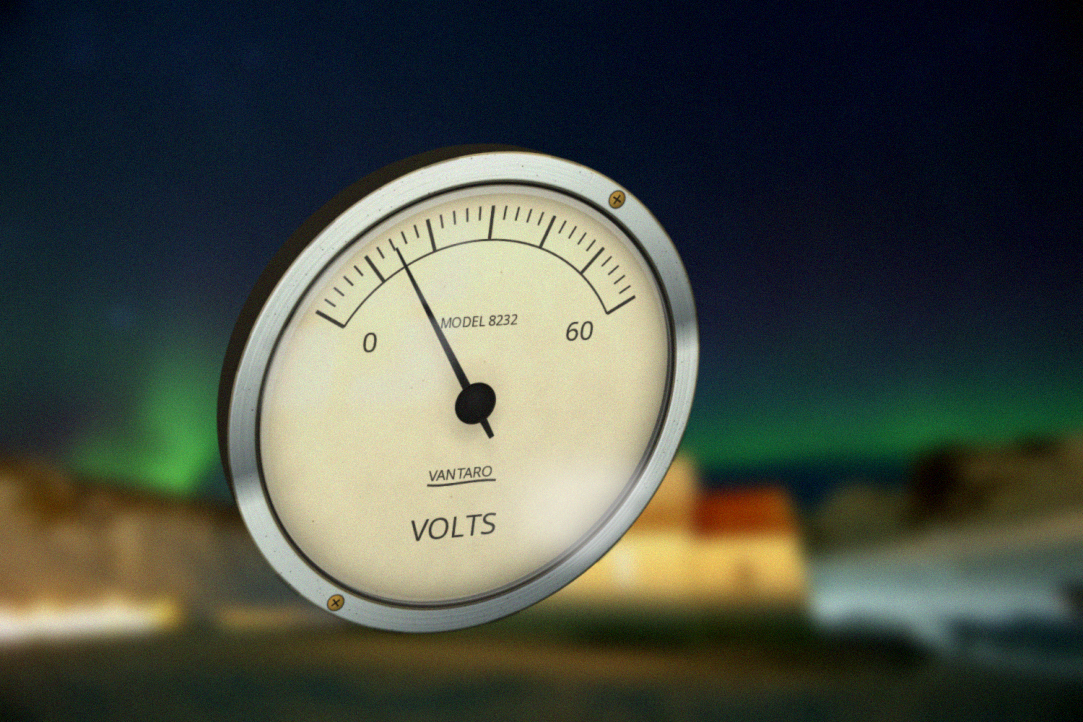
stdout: 14 (V)
